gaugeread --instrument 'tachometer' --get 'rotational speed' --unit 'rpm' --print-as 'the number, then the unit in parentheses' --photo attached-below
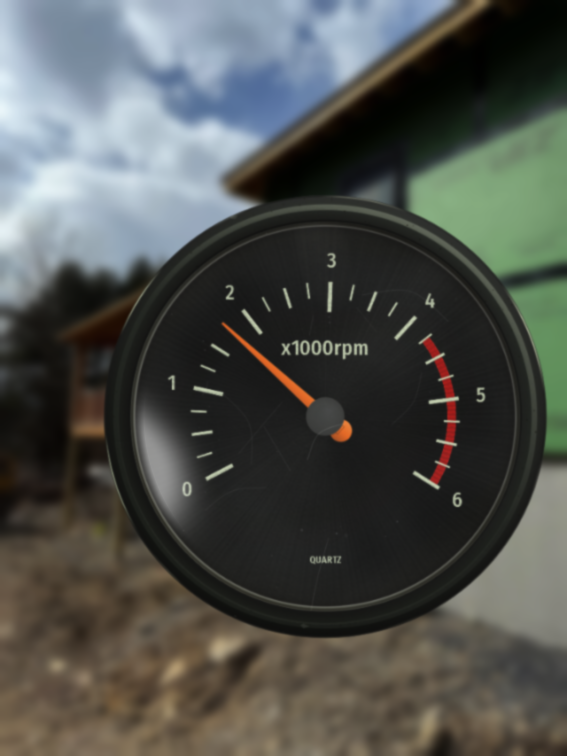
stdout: 1750 (rpm)
